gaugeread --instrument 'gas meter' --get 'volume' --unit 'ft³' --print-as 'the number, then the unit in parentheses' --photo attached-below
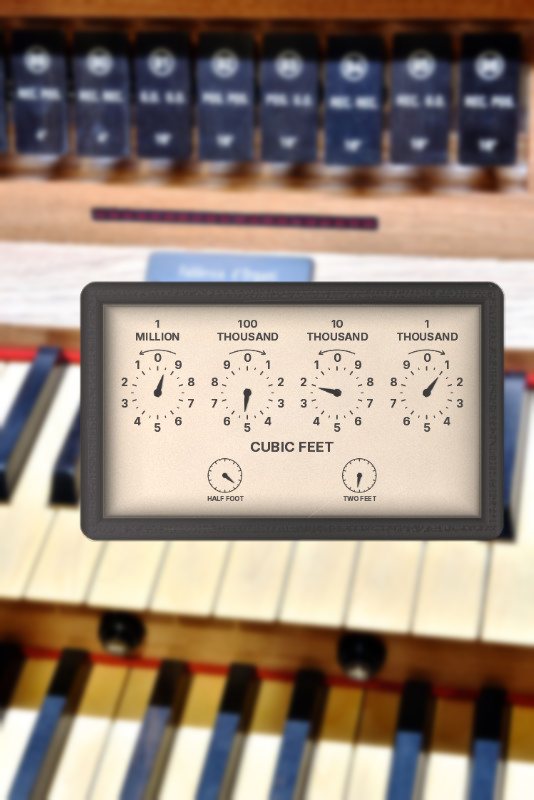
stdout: 952100 (ft³)
